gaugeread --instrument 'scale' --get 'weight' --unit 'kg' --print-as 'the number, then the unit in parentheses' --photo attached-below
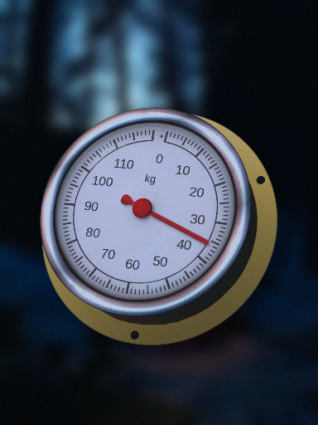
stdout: 36 (kg)
